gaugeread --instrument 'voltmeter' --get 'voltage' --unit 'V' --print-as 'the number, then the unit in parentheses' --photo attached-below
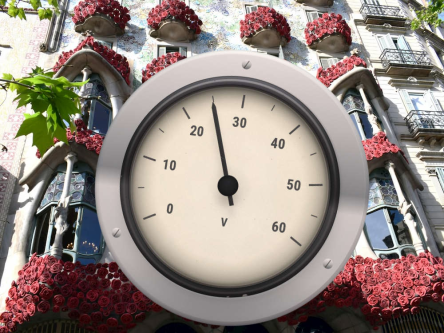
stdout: 25 (V)
